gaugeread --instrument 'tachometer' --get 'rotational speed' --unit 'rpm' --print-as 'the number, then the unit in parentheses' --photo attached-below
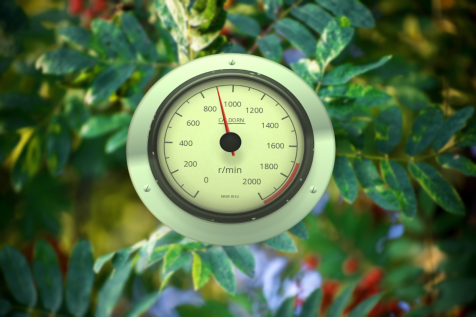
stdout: 900 (rpm)
